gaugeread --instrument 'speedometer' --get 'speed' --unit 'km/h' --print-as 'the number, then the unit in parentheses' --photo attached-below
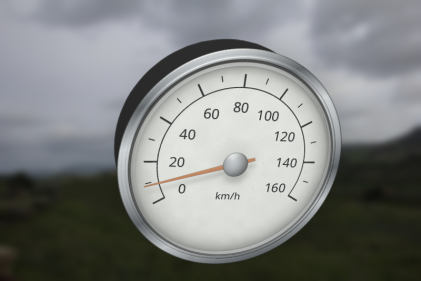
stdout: 10 (km/h)
